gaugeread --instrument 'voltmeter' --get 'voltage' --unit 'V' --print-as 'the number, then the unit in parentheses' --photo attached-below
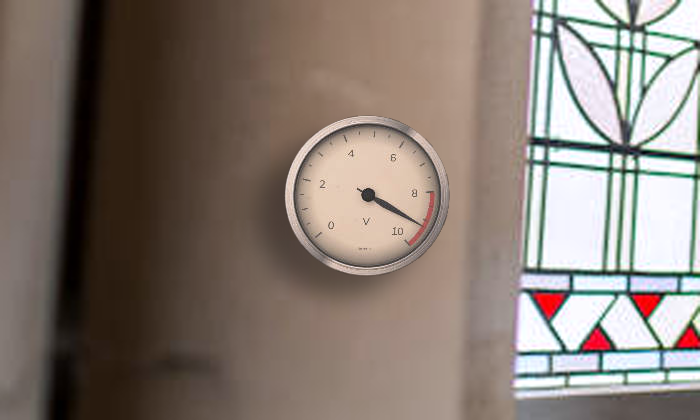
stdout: 9.25 (V)
